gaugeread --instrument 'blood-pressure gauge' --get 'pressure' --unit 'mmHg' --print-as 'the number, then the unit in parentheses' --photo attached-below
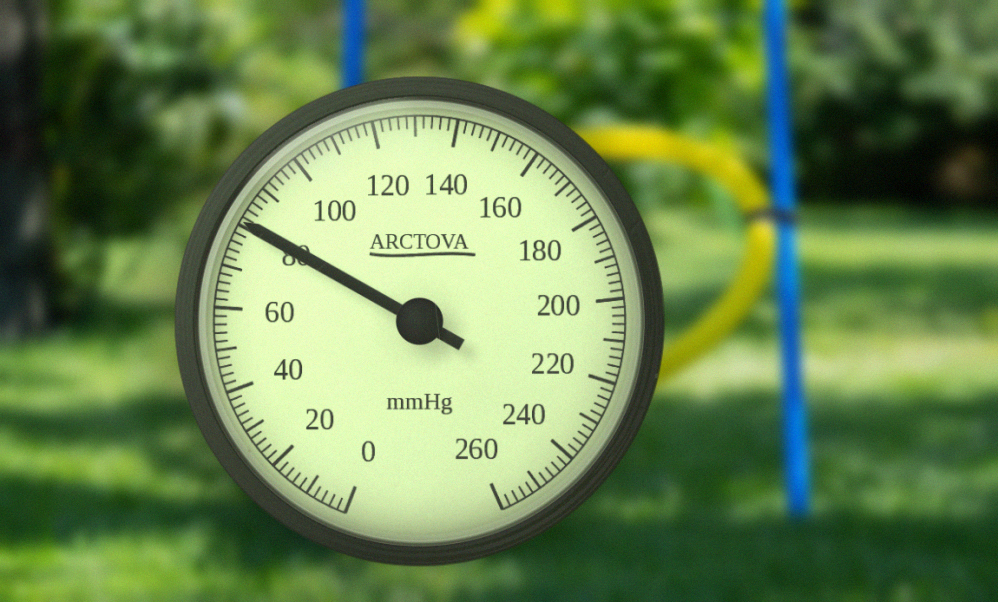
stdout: 81 (mmHg)
